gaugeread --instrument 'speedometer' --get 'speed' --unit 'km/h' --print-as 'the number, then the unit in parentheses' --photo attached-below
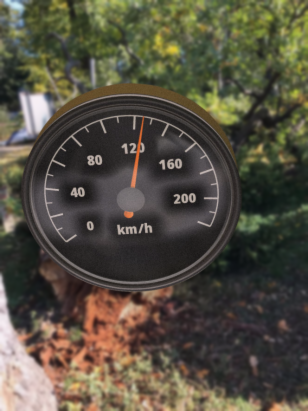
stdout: 125 (km/h)
